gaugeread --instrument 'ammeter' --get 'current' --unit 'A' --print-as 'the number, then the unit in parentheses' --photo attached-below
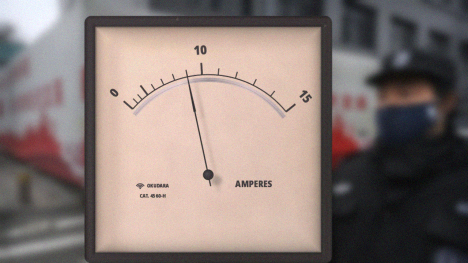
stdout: 9 (A)
